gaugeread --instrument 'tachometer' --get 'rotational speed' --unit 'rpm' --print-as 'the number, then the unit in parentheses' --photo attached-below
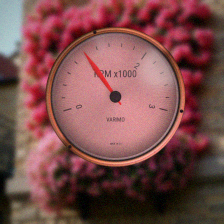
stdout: 1000 (rpm)
